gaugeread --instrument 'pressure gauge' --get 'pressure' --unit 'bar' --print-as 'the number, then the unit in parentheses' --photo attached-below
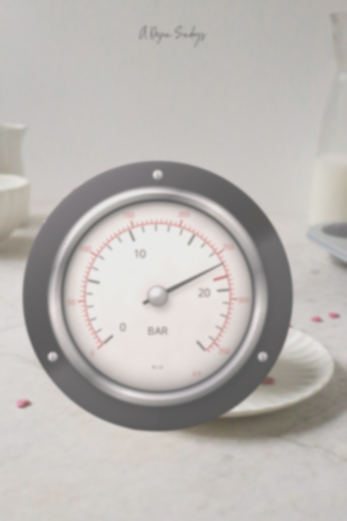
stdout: 18 (bar)
